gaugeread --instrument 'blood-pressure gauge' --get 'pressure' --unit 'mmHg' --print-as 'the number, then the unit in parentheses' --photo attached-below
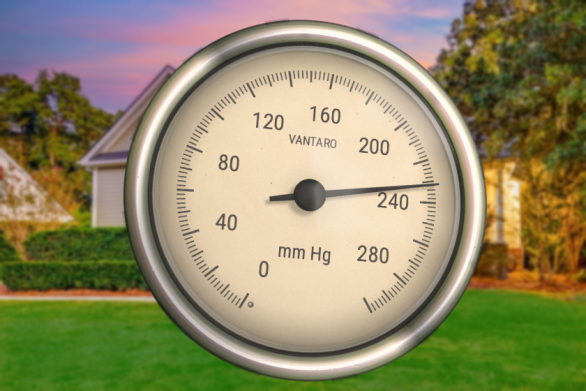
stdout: 232 (mmHg)
